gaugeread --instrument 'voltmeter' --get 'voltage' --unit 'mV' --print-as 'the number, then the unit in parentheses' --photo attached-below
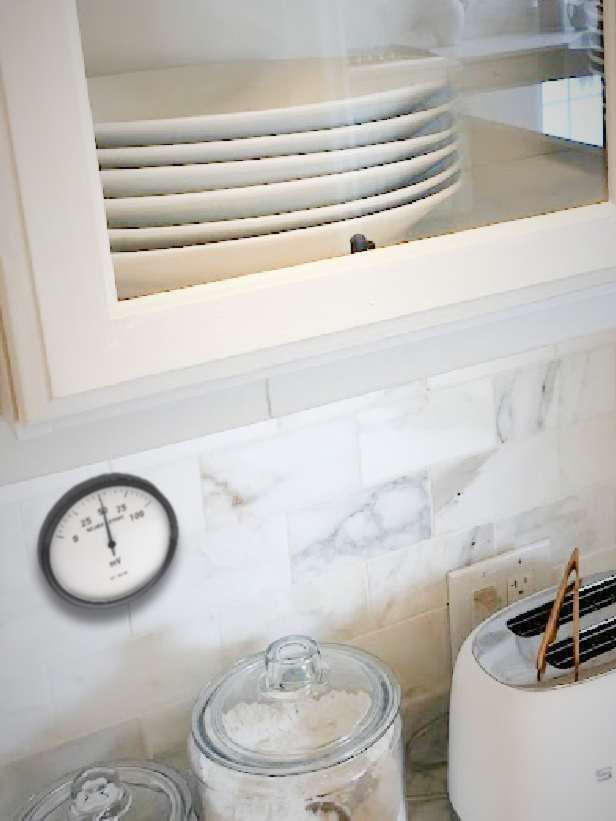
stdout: 50 (mV)
